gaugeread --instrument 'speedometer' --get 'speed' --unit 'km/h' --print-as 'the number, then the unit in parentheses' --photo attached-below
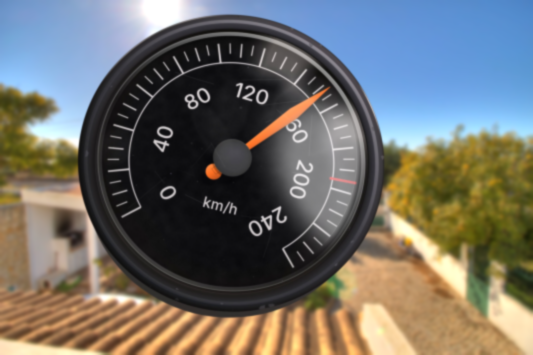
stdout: 152.5 (km/h)
